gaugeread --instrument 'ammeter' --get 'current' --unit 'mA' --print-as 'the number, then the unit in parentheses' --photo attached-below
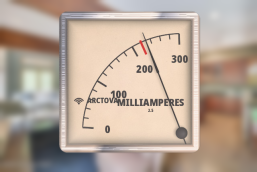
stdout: 230 (mA)
